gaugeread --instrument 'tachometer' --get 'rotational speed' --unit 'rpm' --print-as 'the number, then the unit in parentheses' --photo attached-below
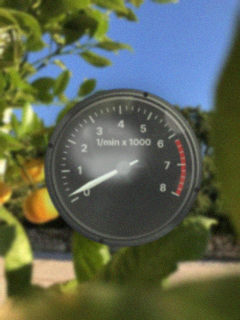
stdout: 200 (rpm)
